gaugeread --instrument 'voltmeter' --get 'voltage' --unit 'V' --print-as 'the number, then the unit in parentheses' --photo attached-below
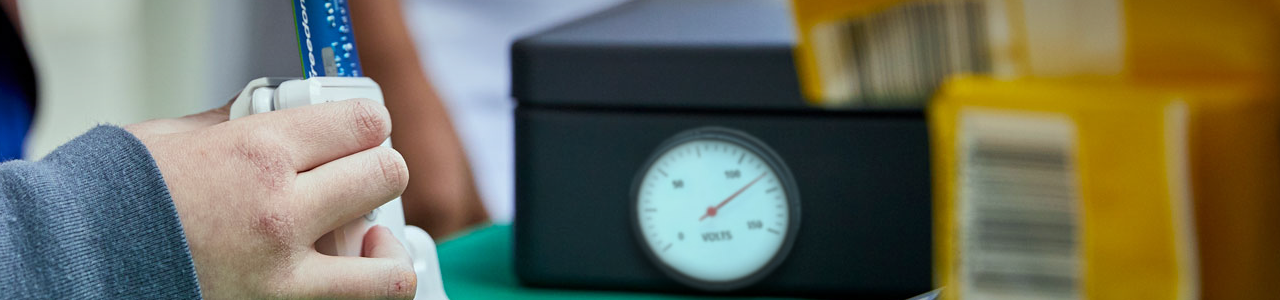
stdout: 115 (V)
